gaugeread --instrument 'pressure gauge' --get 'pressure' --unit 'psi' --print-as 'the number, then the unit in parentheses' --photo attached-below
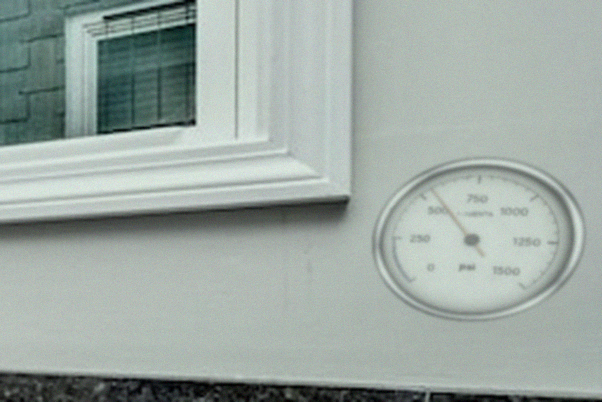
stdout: 550 (psi)
